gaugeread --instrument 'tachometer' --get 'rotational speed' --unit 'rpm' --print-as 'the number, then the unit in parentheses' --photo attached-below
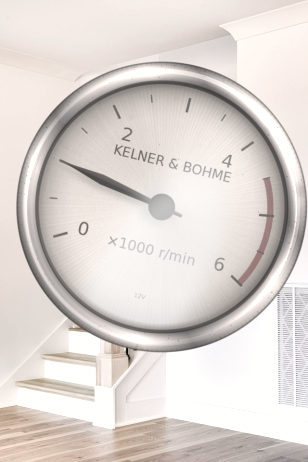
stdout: 1000 (rpm)
